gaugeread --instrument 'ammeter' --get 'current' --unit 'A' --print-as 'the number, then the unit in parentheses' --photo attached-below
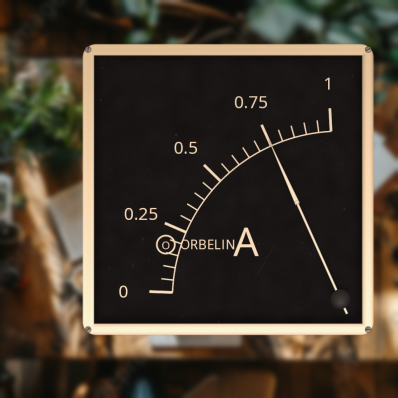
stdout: 0.75 (A)
